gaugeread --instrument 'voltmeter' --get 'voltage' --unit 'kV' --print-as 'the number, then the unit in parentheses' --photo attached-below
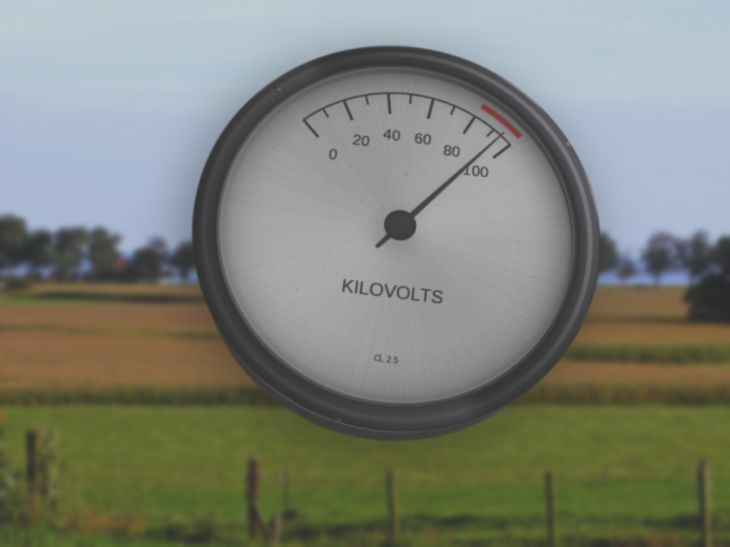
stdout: 95 (kV)
